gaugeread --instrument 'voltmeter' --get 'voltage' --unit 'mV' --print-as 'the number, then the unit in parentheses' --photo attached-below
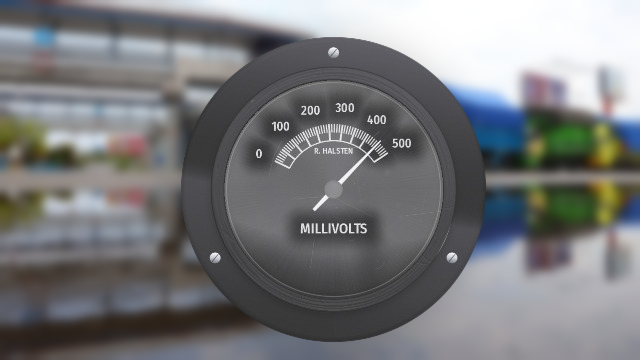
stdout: 450 (mV)
